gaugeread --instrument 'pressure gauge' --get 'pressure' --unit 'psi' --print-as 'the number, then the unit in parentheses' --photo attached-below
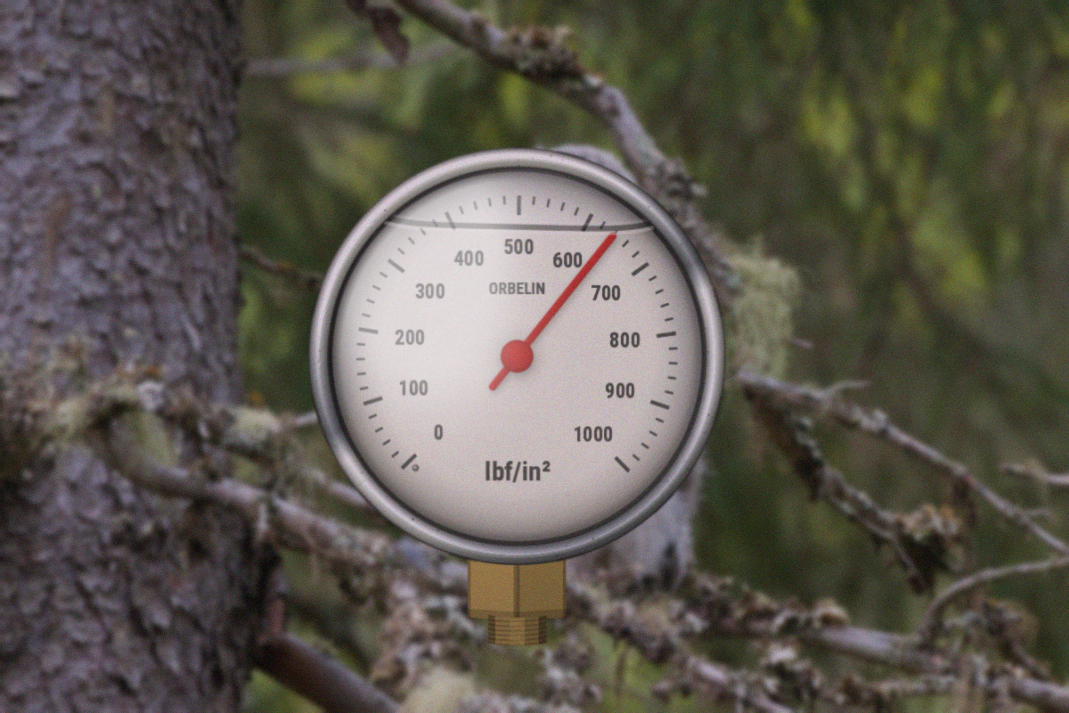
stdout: 640 (psi)
